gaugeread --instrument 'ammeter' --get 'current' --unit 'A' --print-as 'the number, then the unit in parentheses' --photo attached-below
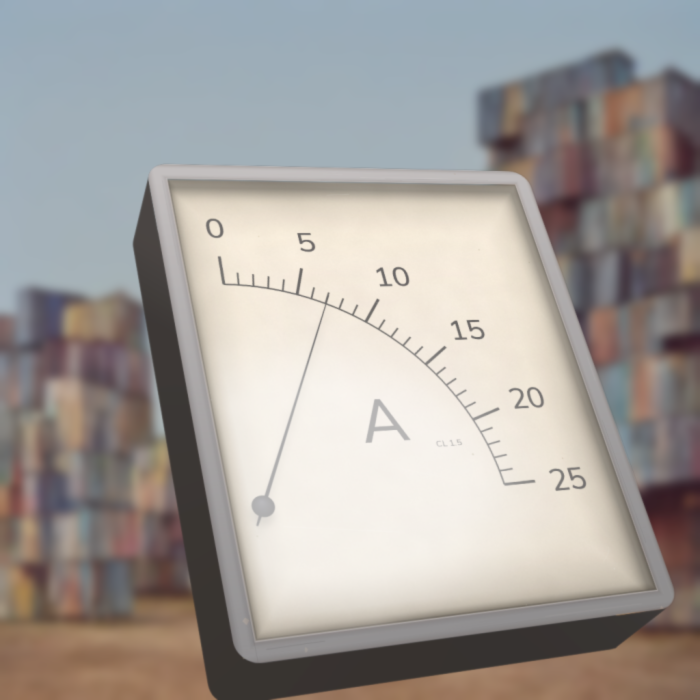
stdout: 7 (A)
